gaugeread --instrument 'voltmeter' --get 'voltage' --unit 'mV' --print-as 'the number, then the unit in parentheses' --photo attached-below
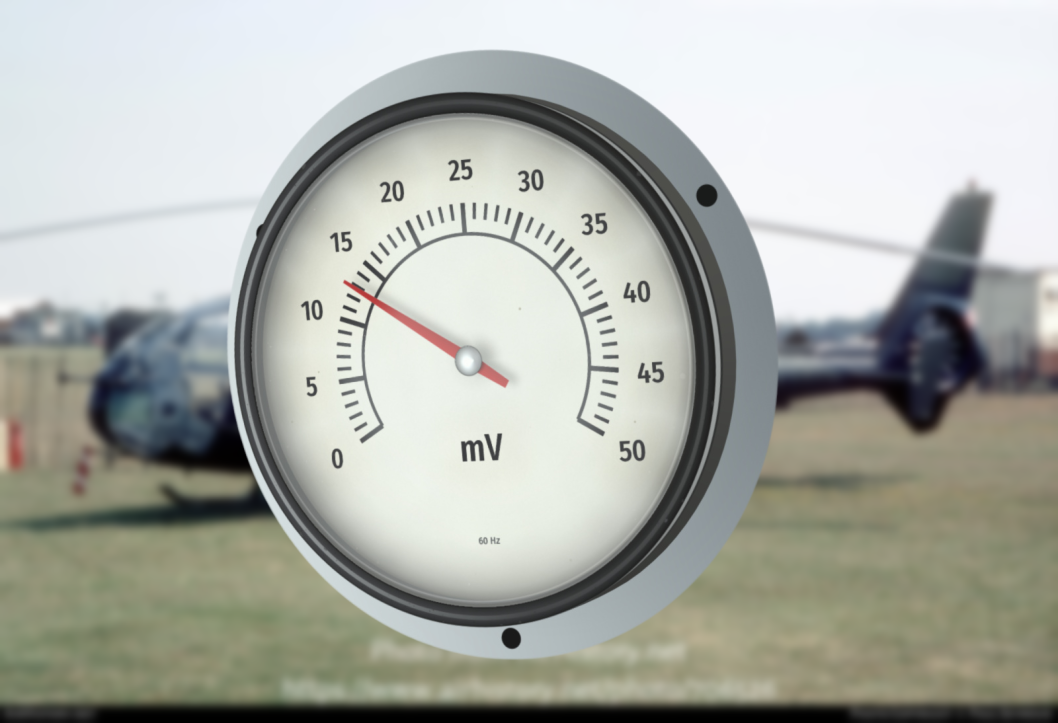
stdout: 13 (mV)
